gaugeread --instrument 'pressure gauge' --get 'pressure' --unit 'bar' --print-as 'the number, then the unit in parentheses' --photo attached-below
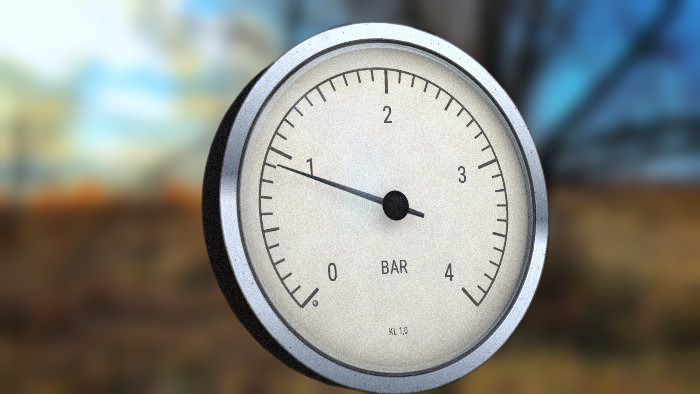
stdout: 0.9 (bar)
